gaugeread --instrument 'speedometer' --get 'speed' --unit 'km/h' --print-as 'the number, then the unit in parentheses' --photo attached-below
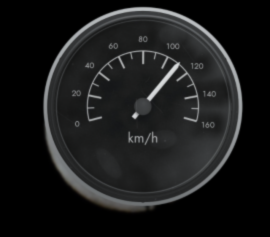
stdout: 110 (km/h)
